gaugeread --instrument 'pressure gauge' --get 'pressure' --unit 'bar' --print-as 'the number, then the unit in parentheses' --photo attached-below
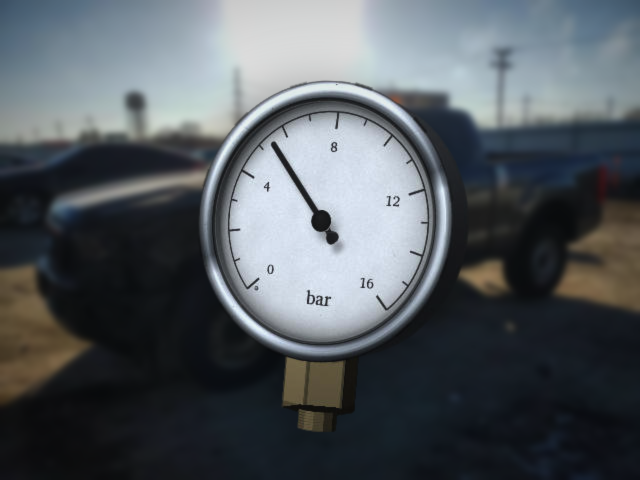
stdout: 5.5 (bar)
